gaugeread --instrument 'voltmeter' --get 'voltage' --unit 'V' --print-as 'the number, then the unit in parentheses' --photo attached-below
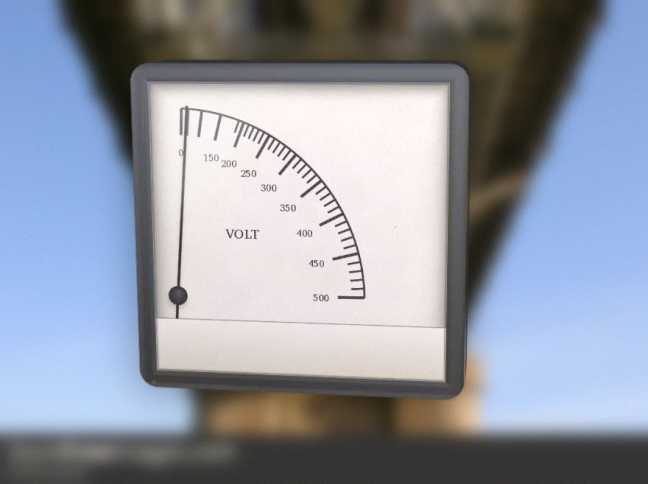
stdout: 50 (V)
